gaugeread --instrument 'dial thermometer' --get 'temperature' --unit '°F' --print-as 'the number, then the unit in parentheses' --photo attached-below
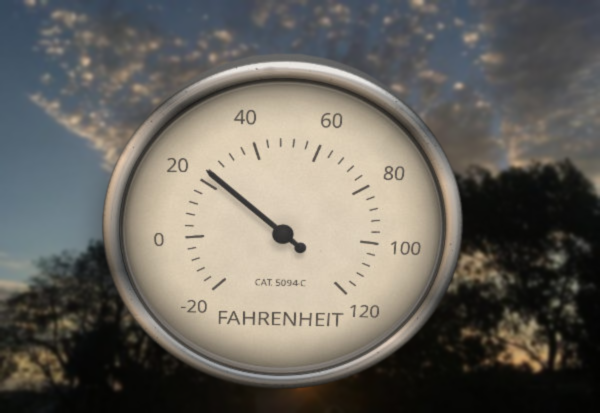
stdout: 24 (°F)
